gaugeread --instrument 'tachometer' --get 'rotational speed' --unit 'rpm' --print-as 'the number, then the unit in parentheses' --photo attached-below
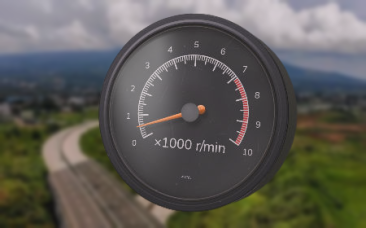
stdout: 500 (rpm)
